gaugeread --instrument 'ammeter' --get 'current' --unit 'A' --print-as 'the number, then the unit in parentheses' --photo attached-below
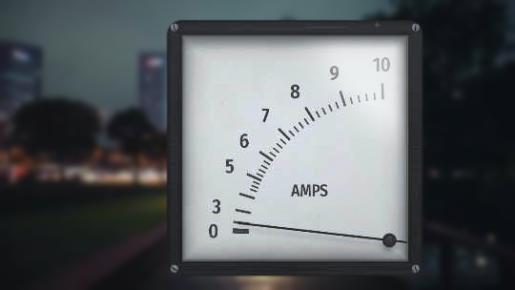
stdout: 2 (A)
